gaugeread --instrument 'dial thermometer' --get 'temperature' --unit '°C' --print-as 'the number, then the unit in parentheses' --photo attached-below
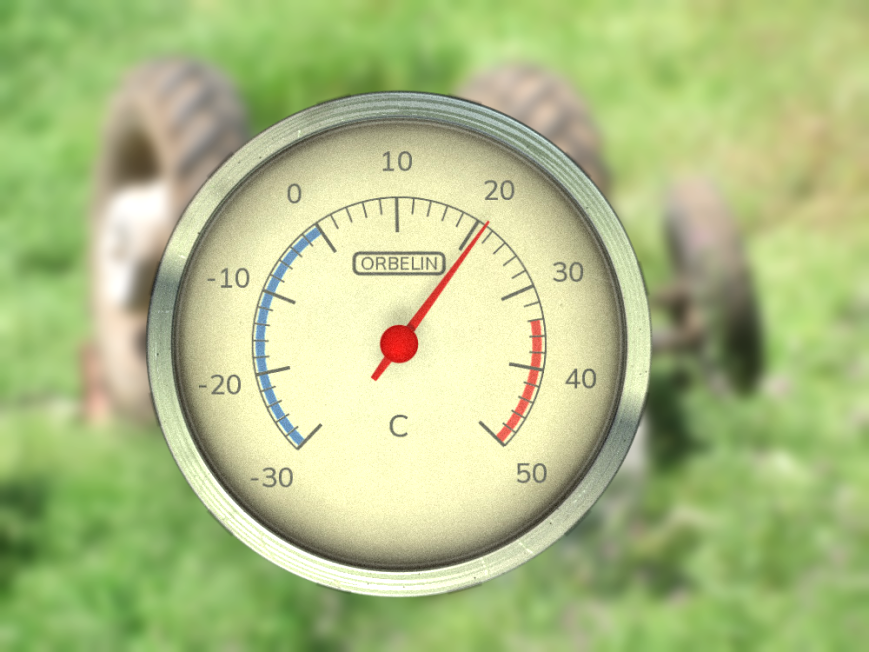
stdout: 21 (°C)
